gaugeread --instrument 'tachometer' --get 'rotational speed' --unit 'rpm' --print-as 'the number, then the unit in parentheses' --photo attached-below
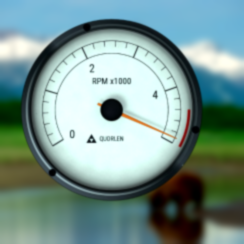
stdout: 4900 (rpm)
